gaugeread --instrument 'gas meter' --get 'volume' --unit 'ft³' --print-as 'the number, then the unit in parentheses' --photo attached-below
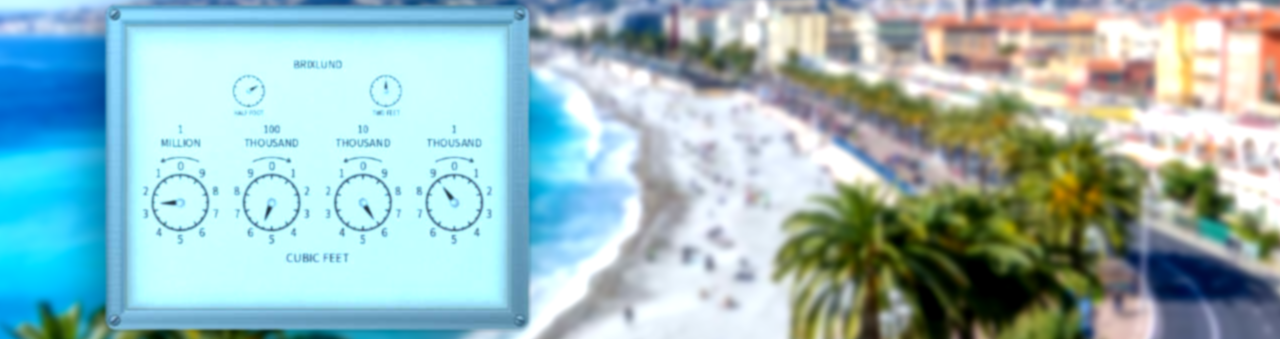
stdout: 255900 (ft³)
